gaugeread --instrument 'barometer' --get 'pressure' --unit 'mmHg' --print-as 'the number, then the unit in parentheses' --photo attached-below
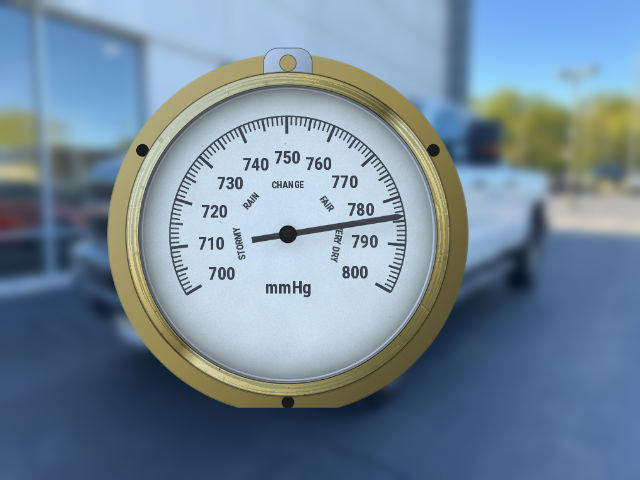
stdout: 784 (mmHg)
